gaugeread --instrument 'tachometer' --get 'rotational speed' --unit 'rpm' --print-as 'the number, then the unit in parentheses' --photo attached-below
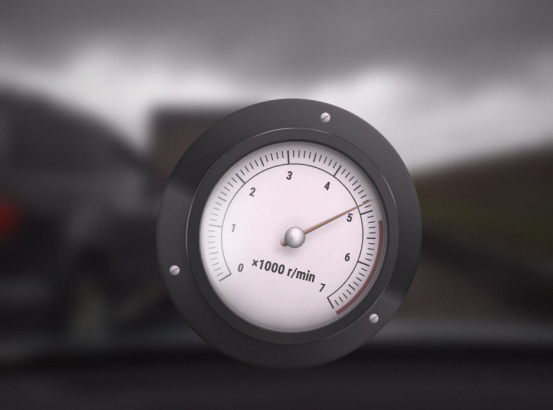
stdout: 4800 (rpm)
